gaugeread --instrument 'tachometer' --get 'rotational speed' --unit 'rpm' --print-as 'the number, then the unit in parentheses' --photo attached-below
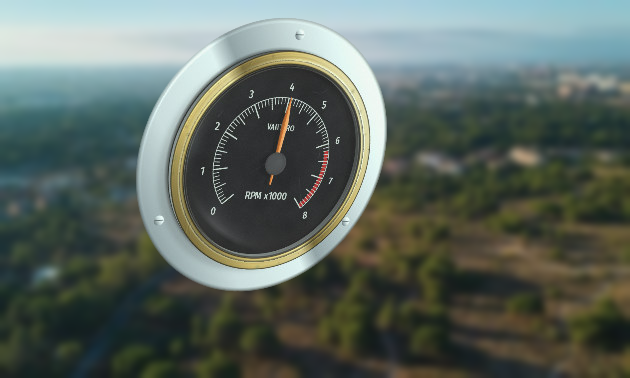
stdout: 4000 (rpm)
